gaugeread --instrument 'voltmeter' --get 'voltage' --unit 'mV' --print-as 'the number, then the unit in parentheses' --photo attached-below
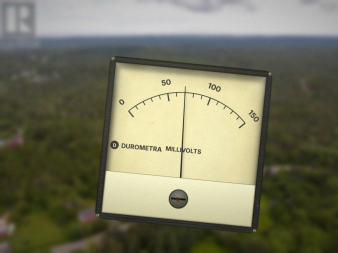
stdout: 70 (mV)
